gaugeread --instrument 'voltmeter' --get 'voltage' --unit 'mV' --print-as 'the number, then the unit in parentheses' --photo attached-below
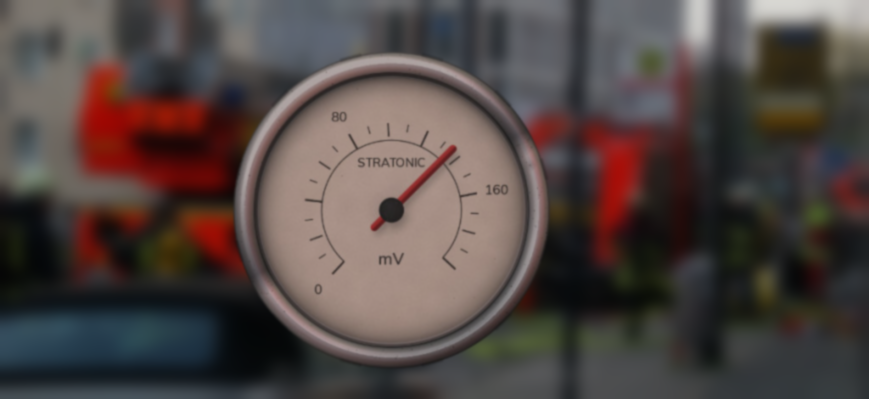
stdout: 135 (mV)
